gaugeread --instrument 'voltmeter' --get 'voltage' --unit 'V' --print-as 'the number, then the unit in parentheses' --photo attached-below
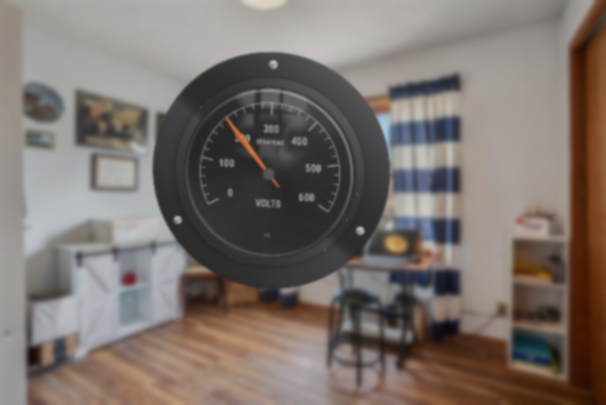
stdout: 200 (V)
